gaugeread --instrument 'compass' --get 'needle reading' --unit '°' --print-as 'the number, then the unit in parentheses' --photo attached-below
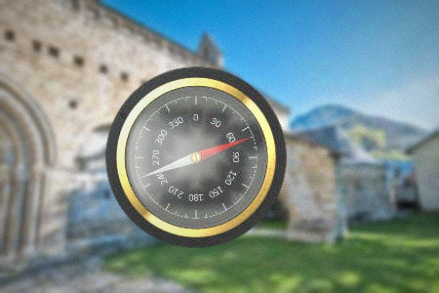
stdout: 70 (°)
